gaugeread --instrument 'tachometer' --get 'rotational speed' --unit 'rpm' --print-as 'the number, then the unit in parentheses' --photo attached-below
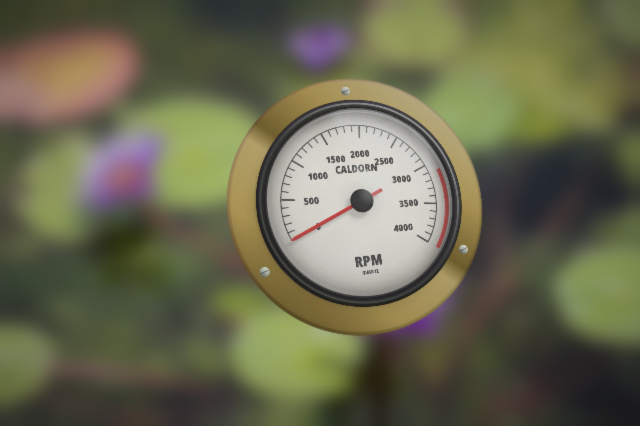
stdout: 0 (rpm)
